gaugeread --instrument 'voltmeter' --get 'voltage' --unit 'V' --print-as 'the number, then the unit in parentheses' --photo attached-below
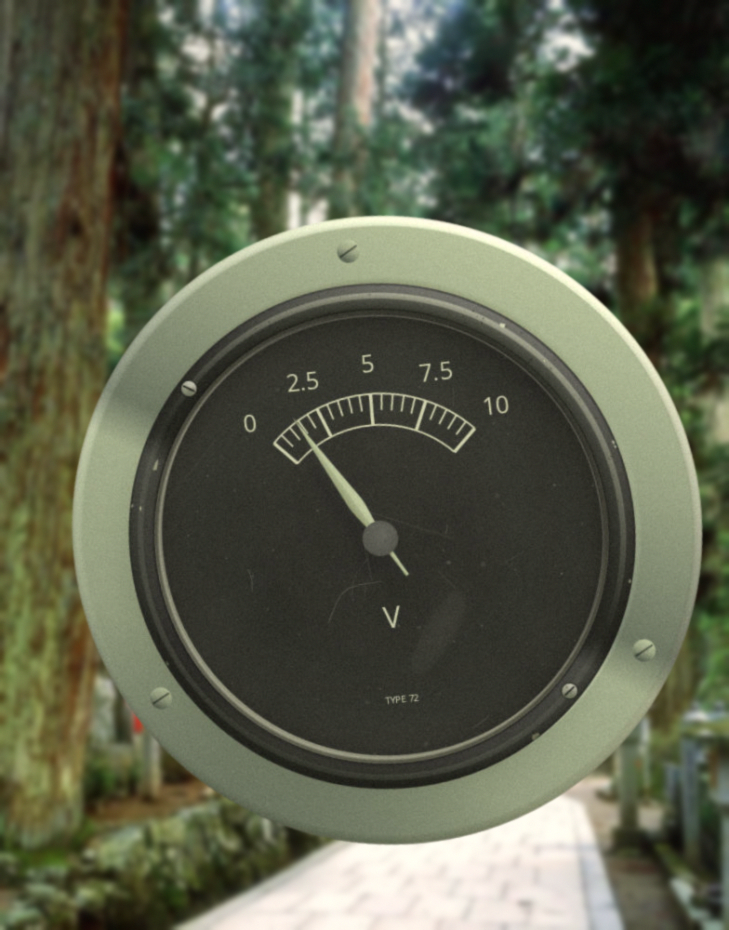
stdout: 1.5 (V)
